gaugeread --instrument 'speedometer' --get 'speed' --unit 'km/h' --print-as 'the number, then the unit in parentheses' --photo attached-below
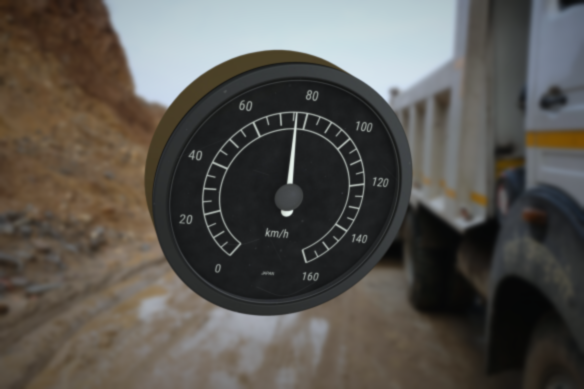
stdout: 75 (km/h)
